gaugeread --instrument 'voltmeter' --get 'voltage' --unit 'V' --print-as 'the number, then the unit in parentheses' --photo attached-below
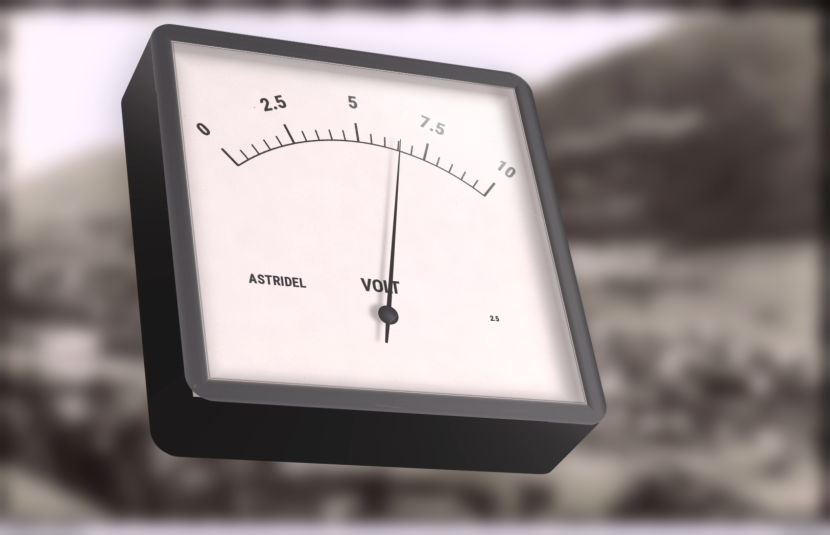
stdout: 6.5 (V)
